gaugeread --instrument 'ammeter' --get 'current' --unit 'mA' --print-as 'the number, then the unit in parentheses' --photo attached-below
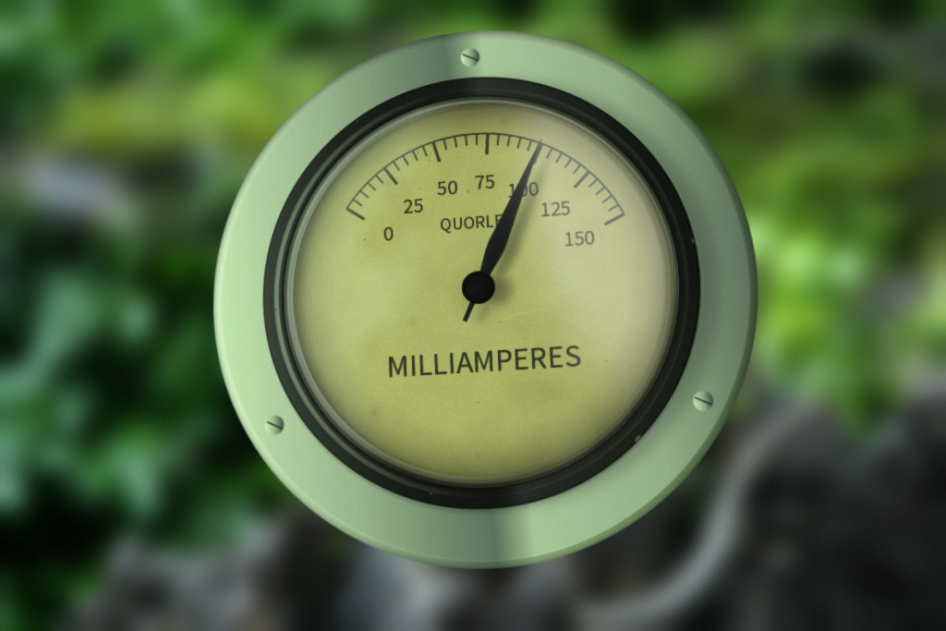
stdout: 100 (mA)
